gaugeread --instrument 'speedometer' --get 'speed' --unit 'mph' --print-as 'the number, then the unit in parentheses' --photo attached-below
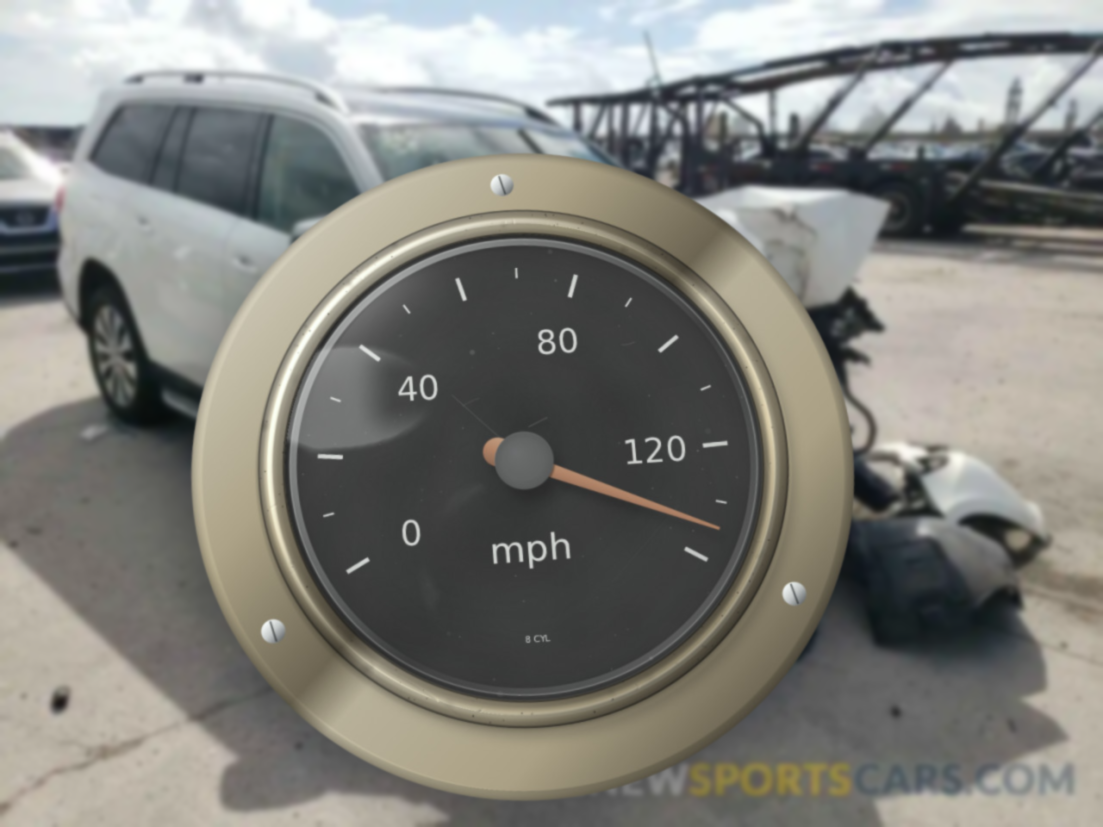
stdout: 135 (mph)
